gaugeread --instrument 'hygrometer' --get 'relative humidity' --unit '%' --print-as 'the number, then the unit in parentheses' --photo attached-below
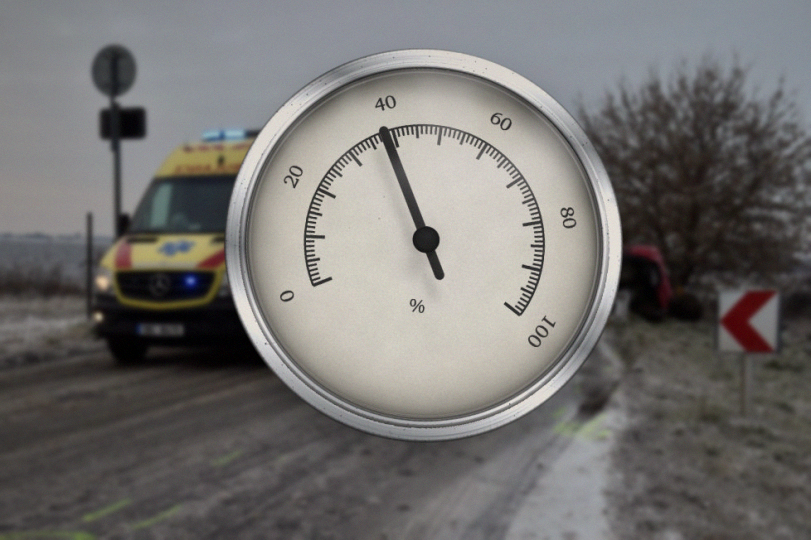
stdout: 38 (%)
